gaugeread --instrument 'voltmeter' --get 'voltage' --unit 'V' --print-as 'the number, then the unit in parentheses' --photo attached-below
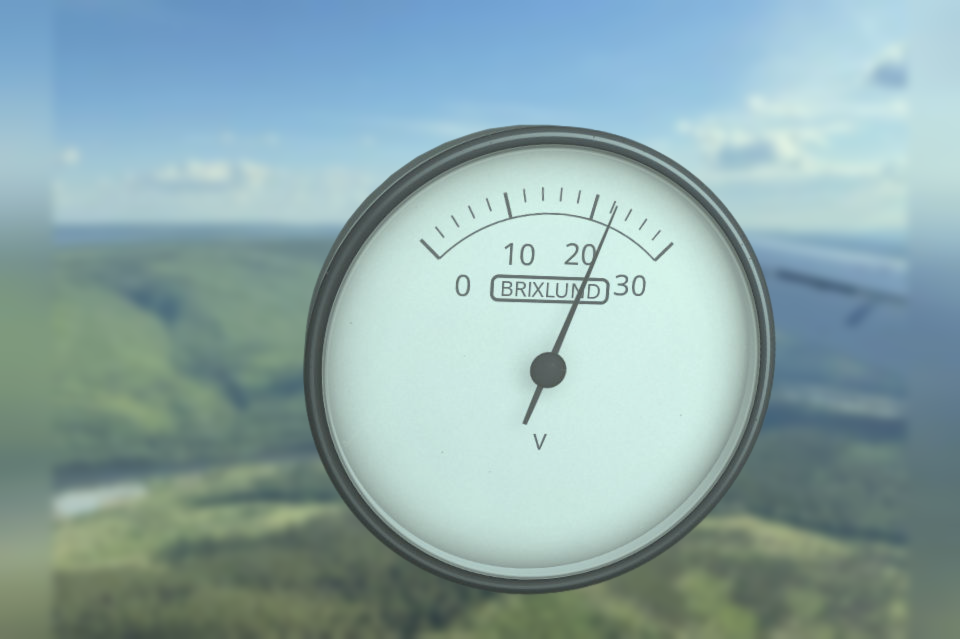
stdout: 22 (V)
